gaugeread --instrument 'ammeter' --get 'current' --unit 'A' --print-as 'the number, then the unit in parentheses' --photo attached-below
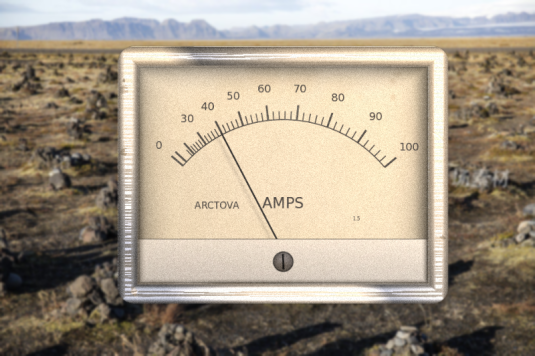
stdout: 40 (A)
